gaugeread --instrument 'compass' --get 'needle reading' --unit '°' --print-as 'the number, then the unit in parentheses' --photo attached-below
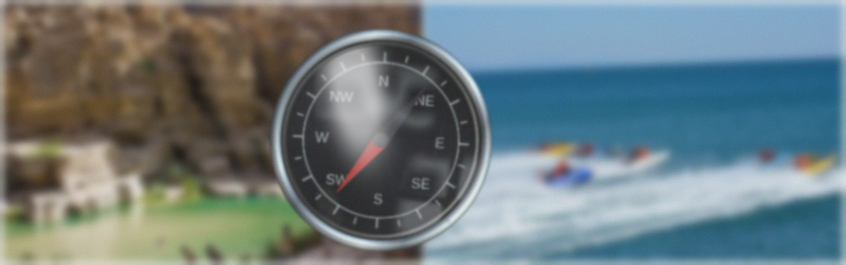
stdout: 217.5 (°)
